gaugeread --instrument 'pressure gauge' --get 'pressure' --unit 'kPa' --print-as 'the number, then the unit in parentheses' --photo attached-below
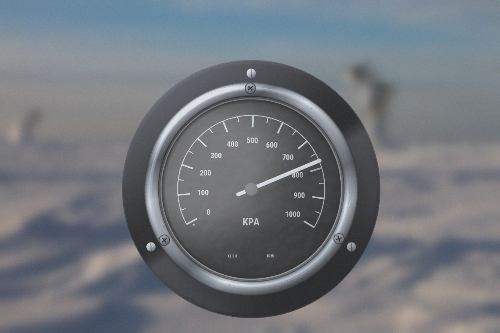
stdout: 775 (kPa)
